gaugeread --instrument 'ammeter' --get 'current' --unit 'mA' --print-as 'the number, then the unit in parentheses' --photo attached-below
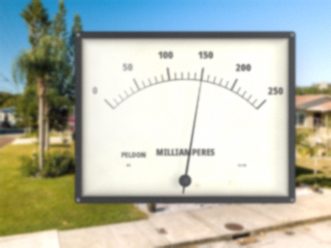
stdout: 150 (mA)
